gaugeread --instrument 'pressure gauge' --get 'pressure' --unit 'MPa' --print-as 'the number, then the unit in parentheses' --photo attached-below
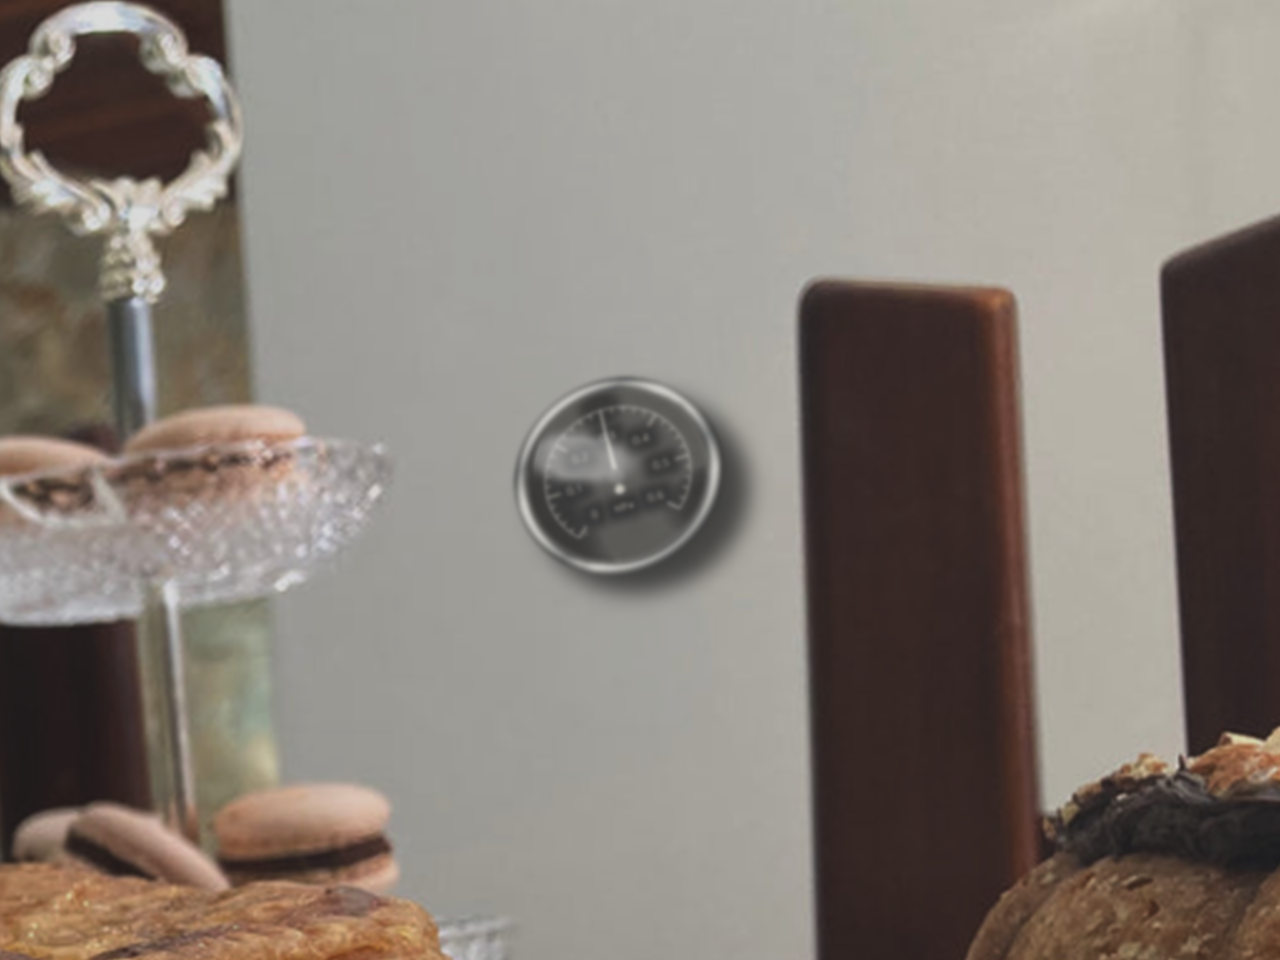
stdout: 0.3 (MPa)
